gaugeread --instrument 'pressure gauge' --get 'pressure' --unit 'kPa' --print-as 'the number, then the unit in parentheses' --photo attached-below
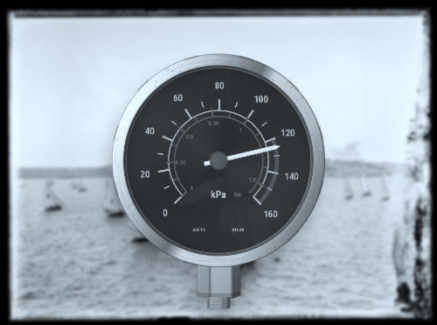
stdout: 125 (kPa)
